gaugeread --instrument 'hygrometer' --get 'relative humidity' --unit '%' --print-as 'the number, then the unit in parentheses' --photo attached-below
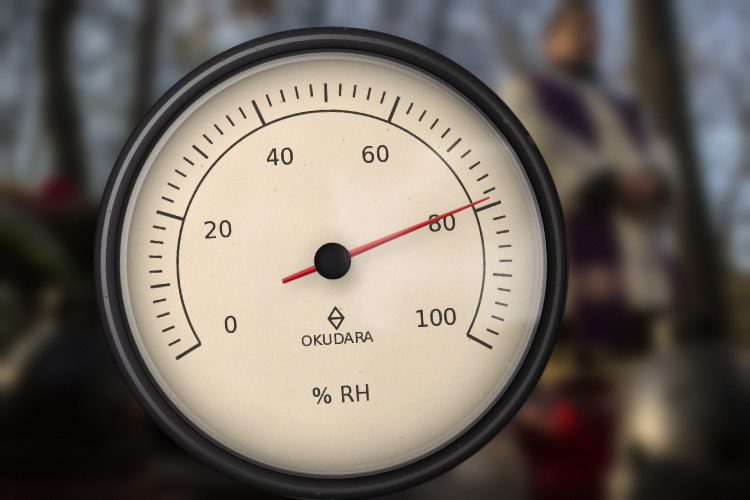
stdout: 79 (%)
